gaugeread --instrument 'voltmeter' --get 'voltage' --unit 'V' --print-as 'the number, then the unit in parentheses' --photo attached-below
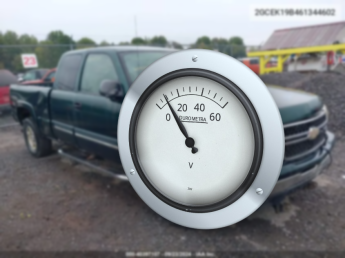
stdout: 10 (V)
